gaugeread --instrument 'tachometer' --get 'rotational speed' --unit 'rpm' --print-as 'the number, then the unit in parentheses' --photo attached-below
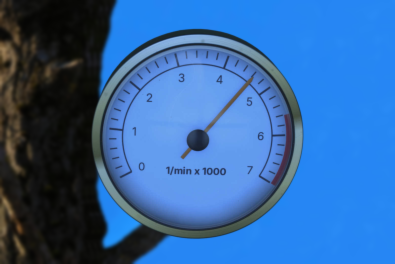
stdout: 4600 (rpm)
